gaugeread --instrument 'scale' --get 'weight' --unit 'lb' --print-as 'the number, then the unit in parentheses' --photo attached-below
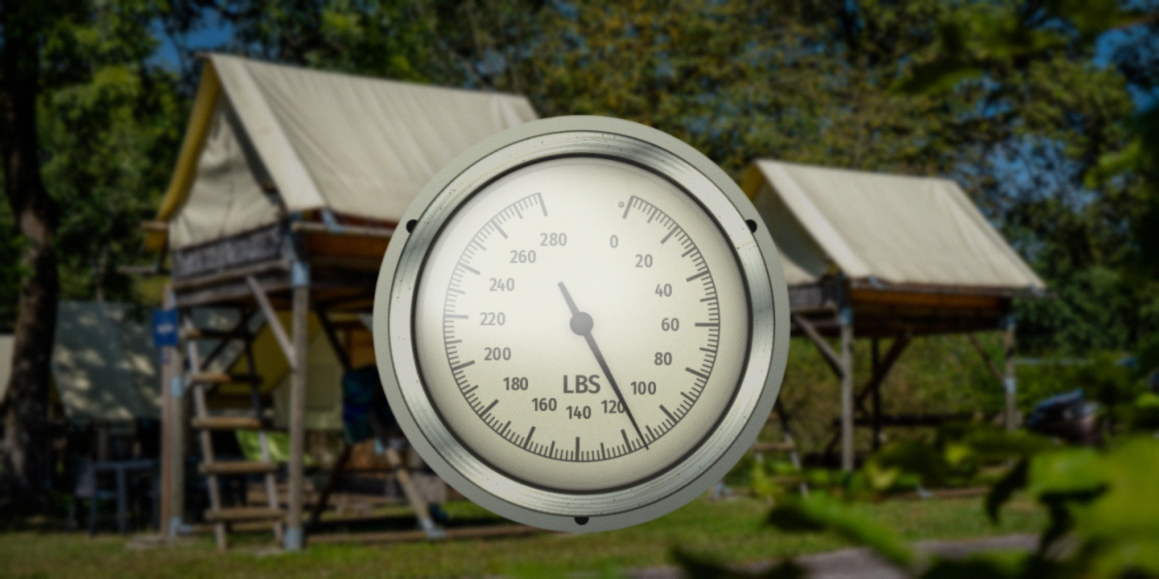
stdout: 114 (lb)
